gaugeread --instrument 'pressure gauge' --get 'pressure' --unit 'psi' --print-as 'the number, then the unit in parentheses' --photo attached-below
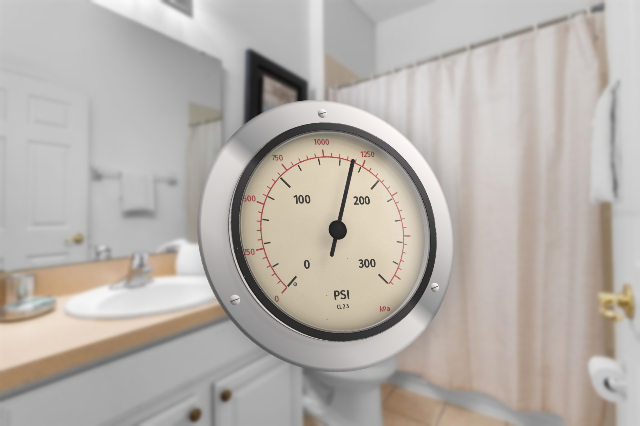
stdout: 170 (psi)
